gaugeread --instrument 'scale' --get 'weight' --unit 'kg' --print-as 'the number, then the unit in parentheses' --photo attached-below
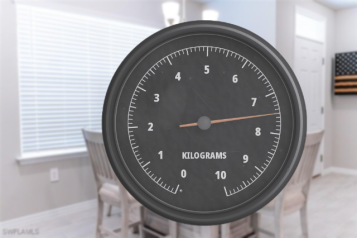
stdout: 7.5 (kg)
